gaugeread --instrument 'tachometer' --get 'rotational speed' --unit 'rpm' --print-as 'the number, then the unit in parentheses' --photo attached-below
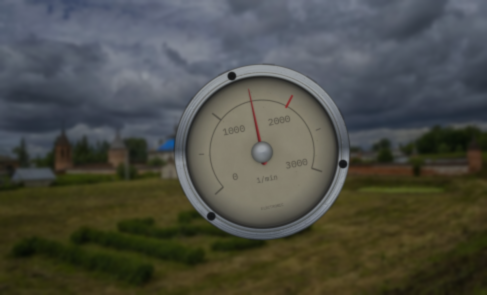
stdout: 1500 (rpm)
